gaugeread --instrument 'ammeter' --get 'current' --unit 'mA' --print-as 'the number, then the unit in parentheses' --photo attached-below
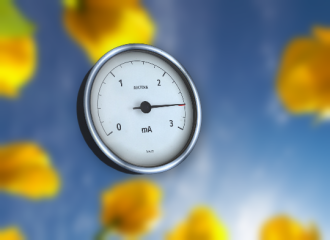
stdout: 2.6 (mA)
